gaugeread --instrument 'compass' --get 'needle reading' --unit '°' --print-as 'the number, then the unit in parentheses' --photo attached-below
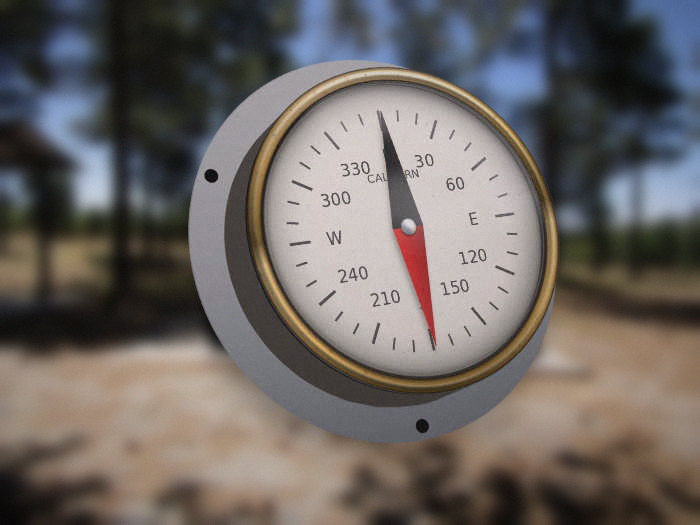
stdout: 180 (°)
